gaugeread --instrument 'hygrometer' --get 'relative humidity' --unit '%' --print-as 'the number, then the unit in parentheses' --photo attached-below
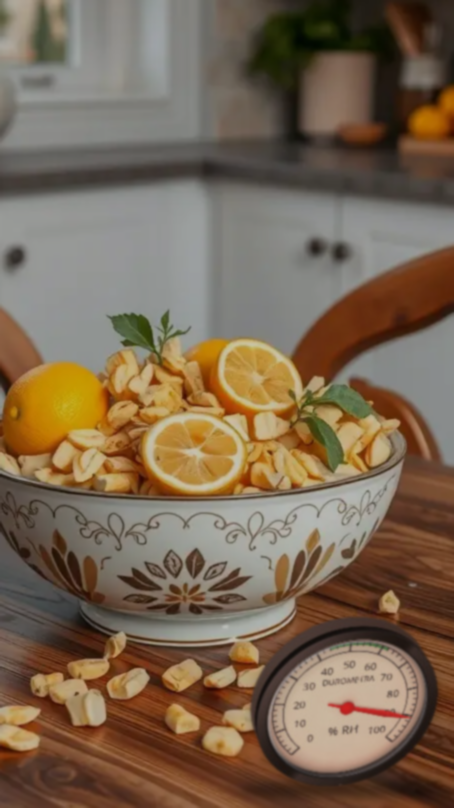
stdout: 90 (%)
